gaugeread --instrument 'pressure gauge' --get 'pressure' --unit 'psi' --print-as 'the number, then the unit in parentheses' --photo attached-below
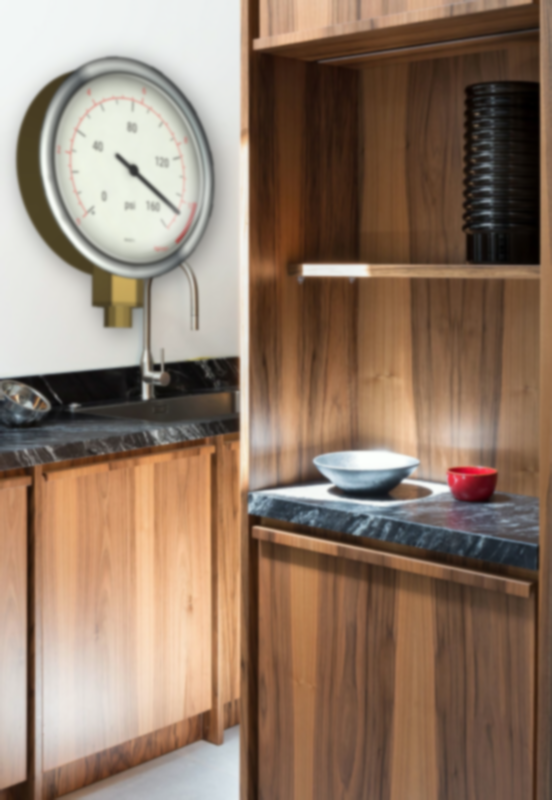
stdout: 150 (psi)
